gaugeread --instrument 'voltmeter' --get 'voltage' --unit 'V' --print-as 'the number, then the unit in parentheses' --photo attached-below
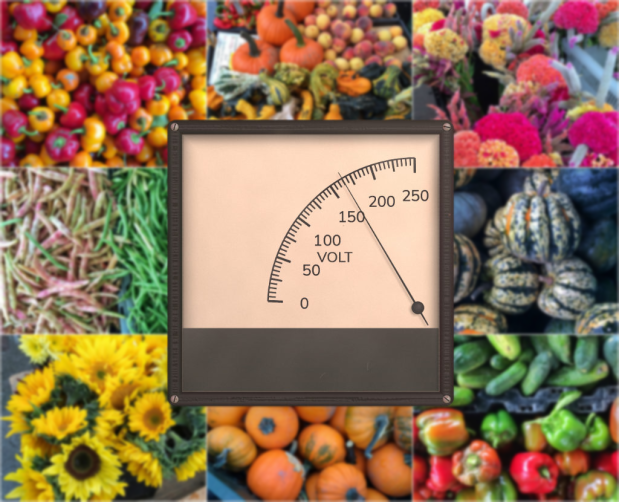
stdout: 165 (V)
